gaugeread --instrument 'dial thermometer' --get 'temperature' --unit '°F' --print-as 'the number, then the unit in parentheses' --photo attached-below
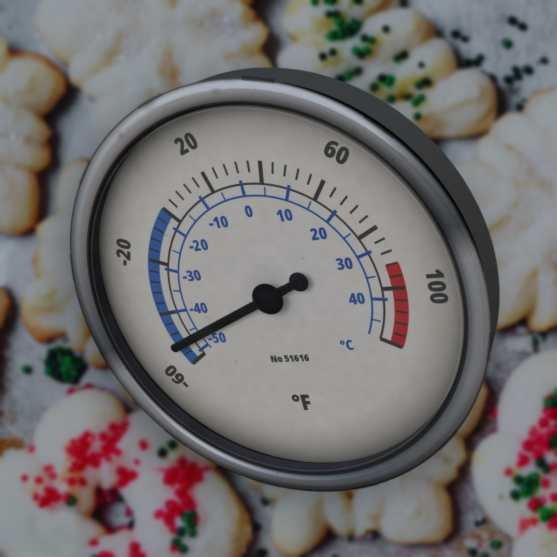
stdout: -52 (°F)
